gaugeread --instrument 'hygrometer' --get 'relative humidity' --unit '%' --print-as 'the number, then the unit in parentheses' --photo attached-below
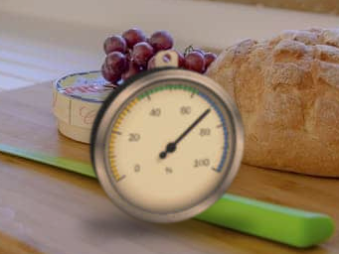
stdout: 70 (%)
